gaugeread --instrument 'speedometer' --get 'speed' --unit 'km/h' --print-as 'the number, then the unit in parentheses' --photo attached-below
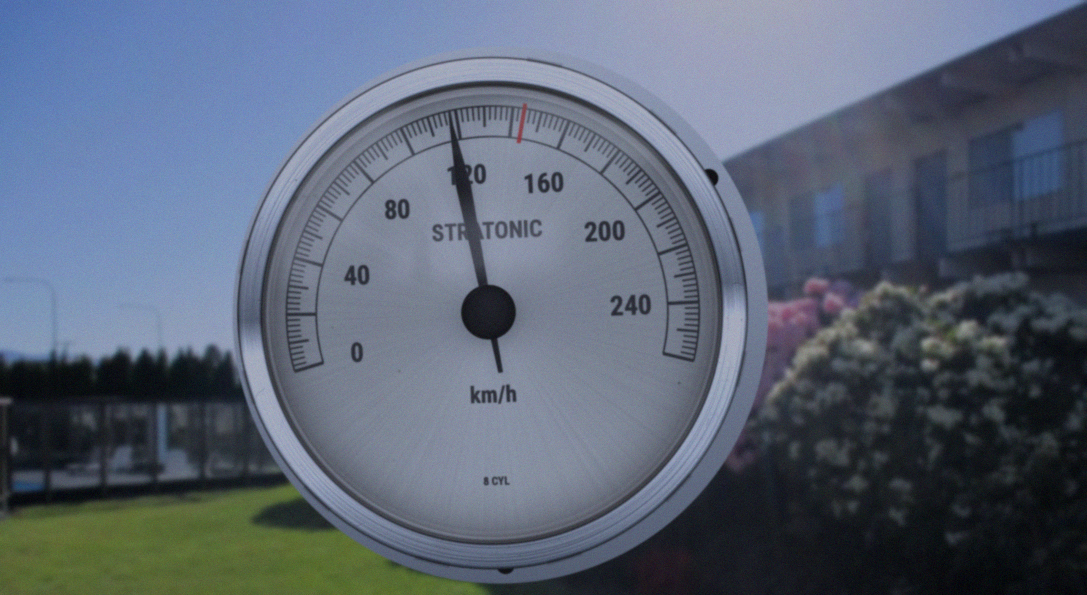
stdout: 118 (km/h)
